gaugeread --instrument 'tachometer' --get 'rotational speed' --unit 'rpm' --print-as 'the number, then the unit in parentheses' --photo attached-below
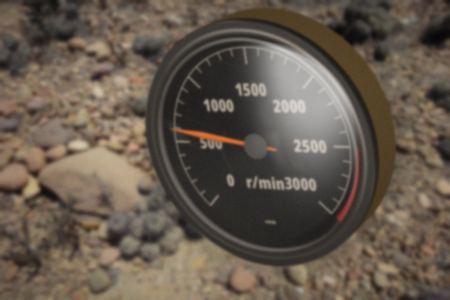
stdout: 600 (rpm)
